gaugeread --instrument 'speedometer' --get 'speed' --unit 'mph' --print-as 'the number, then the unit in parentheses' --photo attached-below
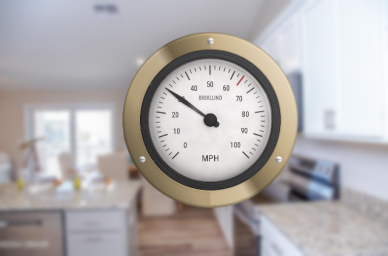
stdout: 30 (mph)
